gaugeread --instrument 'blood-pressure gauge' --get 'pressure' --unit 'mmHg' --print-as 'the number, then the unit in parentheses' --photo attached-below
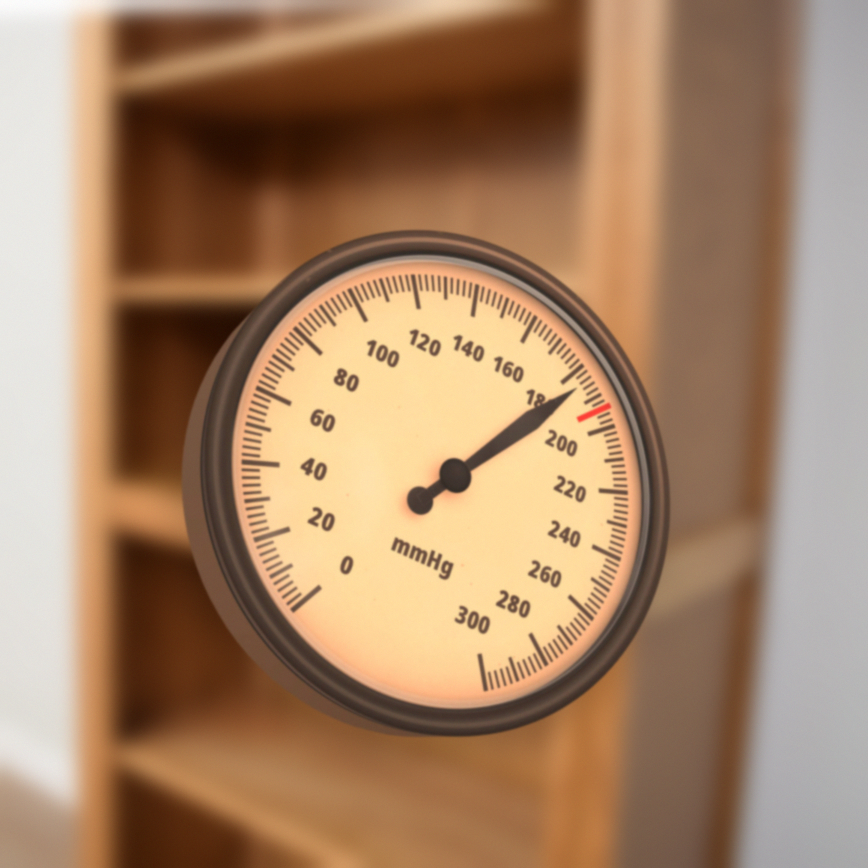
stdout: 184 (mmHg)
